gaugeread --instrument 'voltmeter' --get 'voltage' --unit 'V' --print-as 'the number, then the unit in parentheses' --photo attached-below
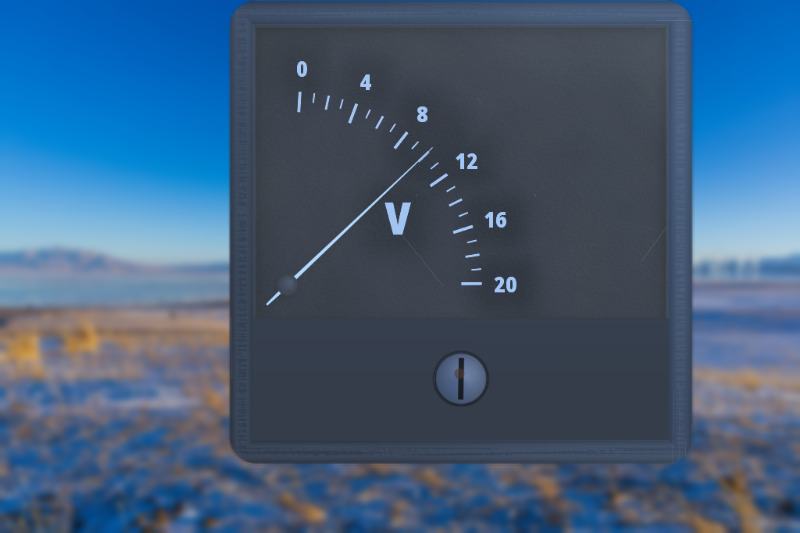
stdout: 10 (V)
